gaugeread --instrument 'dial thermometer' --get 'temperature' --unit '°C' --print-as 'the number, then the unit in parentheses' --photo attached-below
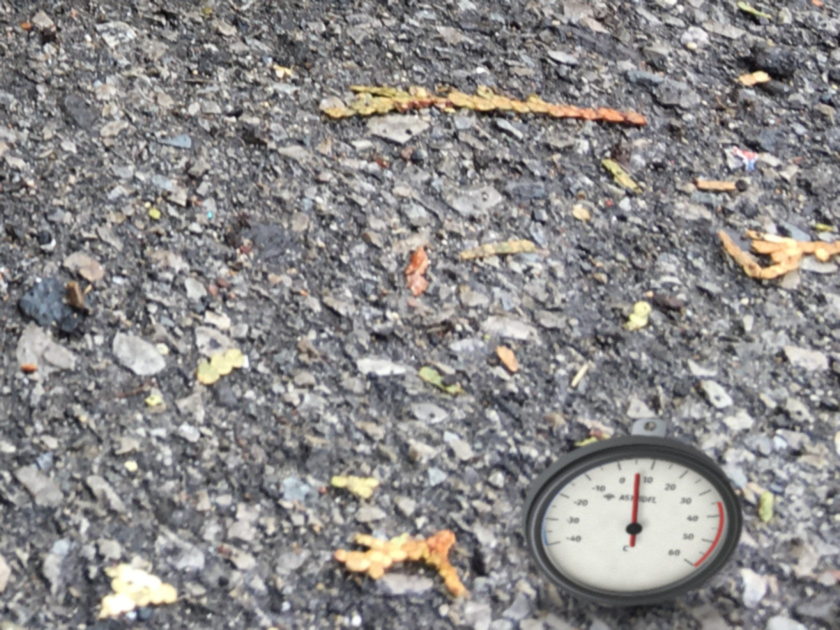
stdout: 5 (°C)
